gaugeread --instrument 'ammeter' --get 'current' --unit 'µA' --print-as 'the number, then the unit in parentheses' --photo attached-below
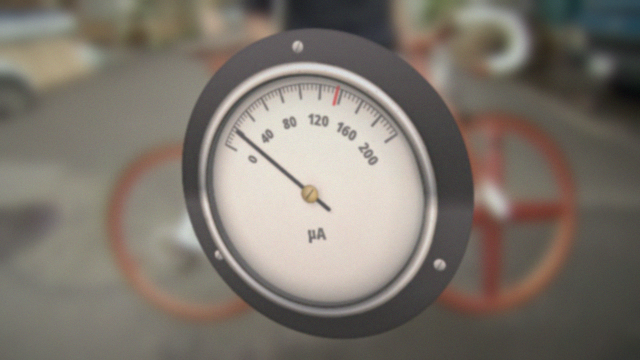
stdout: 20 (µA)
